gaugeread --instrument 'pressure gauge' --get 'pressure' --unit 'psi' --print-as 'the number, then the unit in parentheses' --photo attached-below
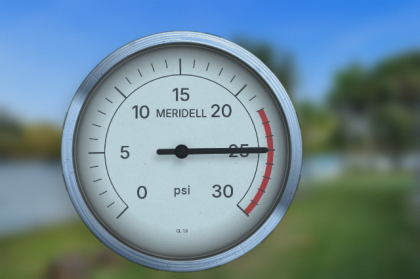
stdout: 25 (psi)
